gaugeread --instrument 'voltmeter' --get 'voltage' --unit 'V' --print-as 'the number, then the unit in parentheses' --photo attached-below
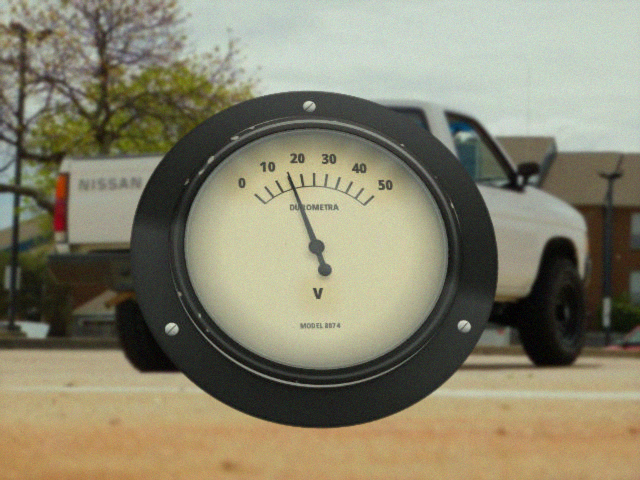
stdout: 15 (V)
